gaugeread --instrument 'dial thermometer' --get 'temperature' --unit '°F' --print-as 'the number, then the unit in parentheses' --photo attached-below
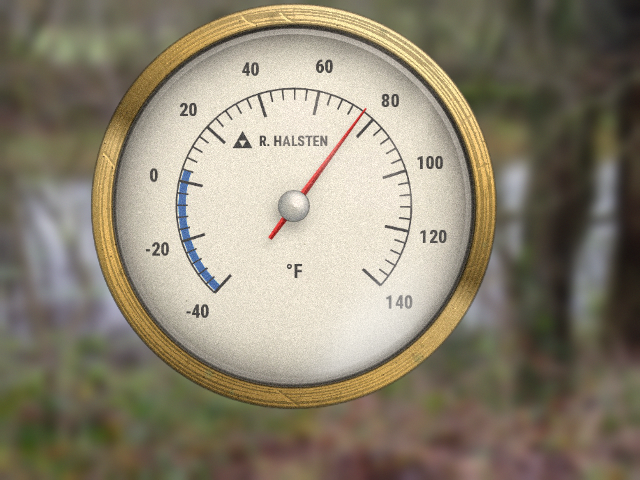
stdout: 76 (°F)
